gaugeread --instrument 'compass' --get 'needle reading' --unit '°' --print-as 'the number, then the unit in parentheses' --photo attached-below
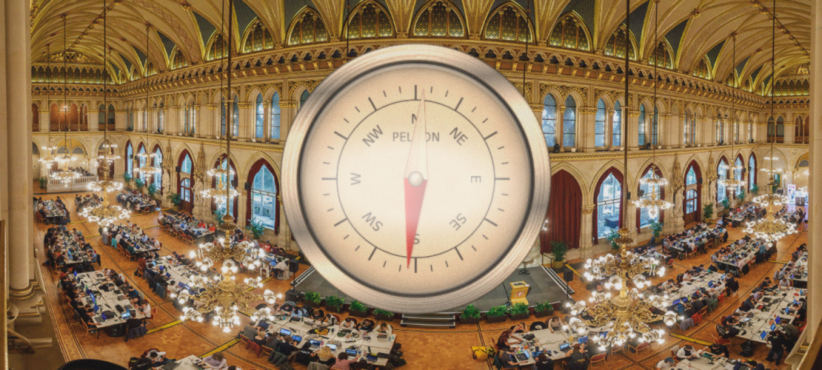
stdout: 185 (°)
